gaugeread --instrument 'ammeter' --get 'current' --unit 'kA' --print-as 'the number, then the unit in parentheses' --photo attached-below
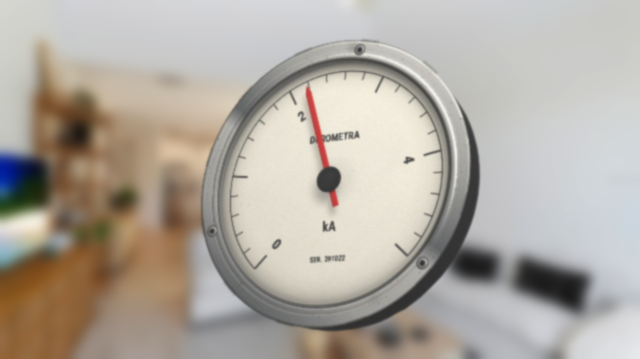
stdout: 2.2 (kA)
